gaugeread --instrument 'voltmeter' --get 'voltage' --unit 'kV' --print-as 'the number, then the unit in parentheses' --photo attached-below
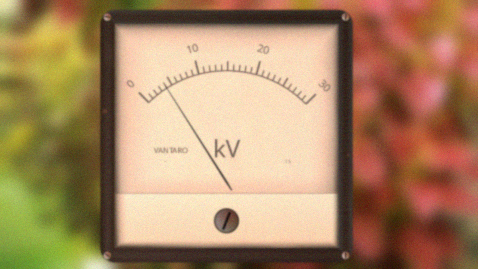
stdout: 4 (kV)
